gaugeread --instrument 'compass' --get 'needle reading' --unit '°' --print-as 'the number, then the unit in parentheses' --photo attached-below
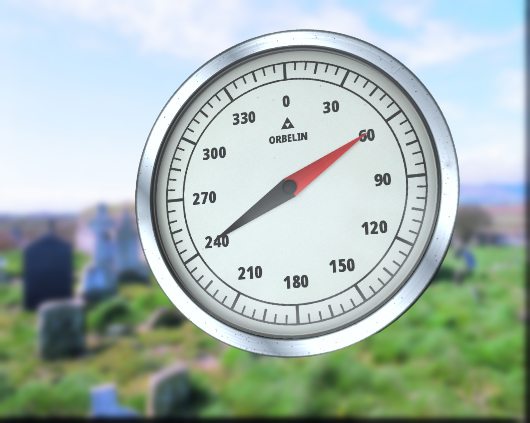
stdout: 60 (°)
